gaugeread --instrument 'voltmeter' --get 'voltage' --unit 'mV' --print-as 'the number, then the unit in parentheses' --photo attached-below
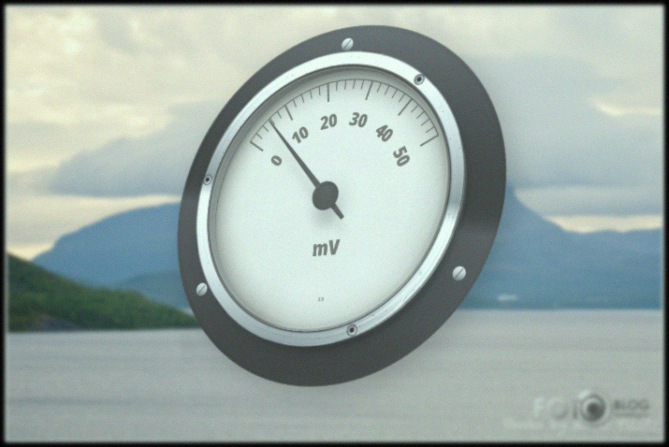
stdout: 6 (mV)
